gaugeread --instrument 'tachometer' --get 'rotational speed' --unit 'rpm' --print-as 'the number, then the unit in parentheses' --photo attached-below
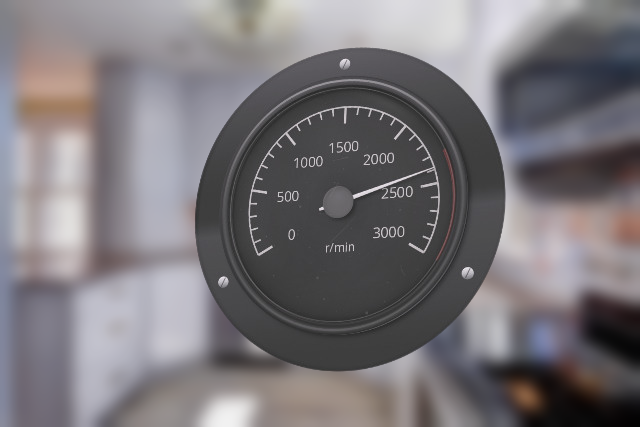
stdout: 2400 (rpm)
